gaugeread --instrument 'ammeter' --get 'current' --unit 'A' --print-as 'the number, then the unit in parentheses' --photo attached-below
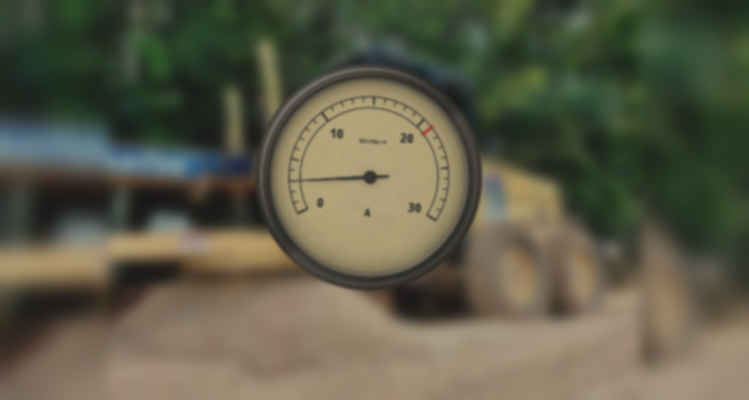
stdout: 3 (A)
